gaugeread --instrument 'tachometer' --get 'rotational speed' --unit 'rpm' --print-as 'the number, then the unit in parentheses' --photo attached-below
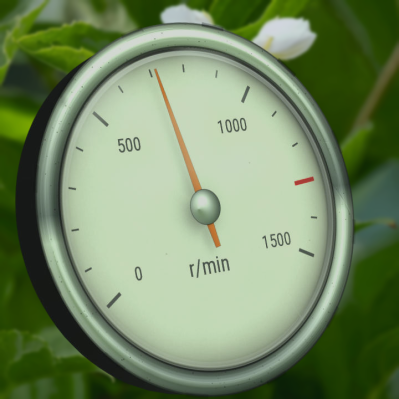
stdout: 700 (rpm)
